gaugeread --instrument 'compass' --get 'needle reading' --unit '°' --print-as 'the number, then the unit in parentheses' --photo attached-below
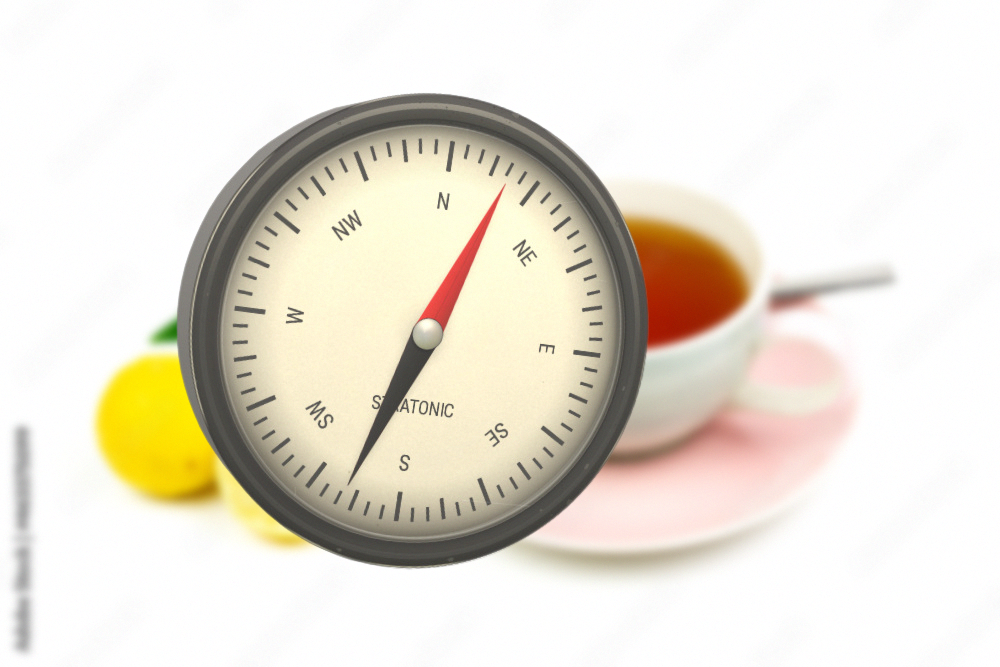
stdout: 20 (°)
